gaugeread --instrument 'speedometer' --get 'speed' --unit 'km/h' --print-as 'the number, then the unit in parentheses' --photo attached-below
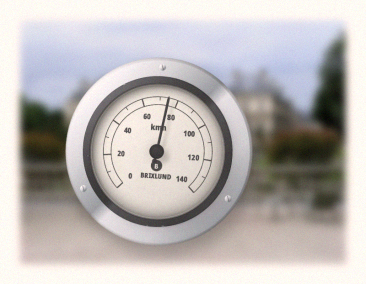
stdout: 75 (km/h)
